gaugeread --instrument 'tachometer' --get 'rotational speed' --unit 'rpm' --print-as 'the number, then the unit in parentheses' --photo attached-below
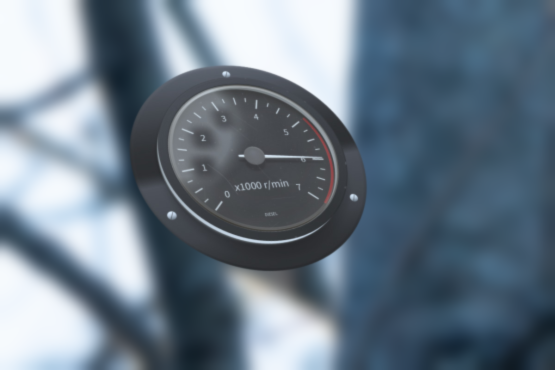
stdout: 6000 (rpm)
